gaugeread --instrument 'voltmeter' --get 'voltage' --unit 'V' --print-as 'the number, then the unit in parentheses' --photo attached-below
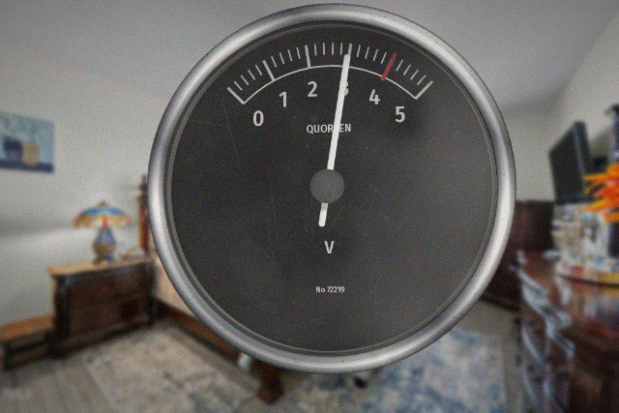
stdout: 3 (V)
